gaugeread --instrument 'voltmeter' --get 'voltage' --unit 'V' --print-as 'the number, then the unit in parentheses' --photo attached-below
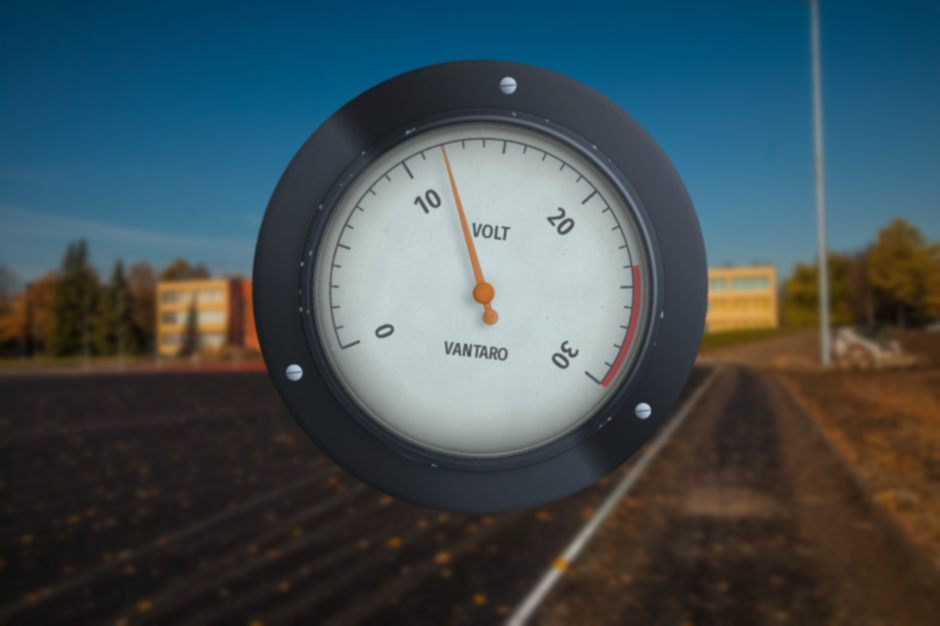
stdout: 12 (V)
